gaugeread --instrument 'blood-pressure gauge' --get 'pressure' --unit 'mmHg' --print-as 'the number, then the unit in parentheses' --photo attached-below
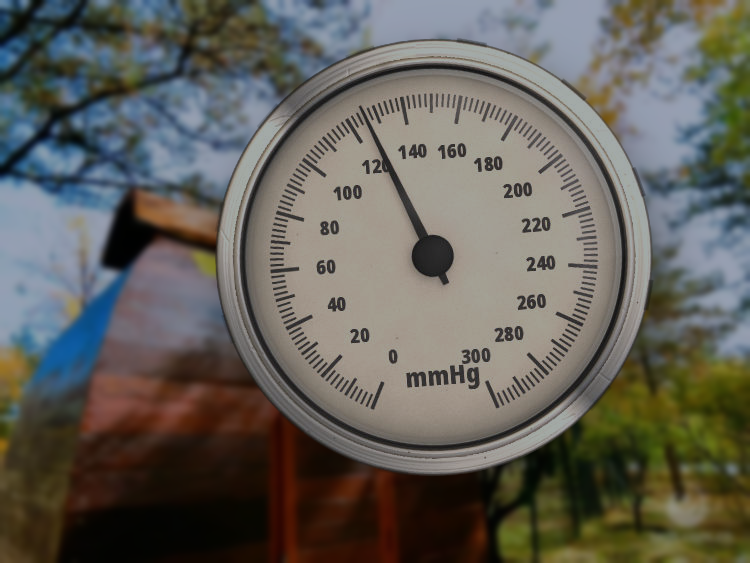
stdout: 126 (mmHg)
